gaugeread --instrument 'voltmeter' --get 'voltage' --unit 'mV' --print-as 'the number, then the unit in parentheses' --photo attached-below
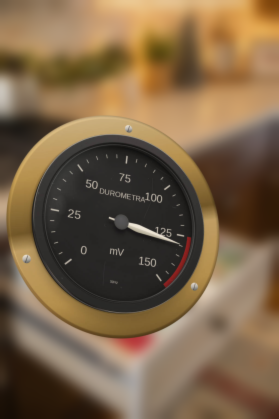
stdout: 130 (mV)
